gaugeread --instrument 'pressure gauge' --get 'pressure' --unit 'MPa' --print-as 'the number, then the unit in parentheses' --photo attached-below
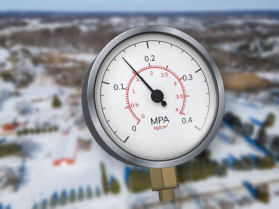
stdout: 0.15 (MPa)
